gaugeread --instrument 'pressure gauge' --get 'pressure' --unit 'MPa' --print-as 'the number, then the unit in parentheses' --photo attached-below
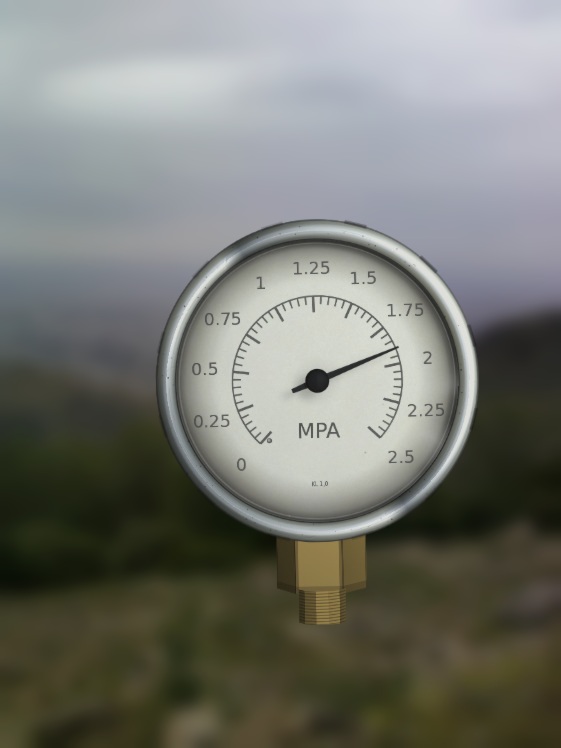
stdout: 1.9 (MPa)
